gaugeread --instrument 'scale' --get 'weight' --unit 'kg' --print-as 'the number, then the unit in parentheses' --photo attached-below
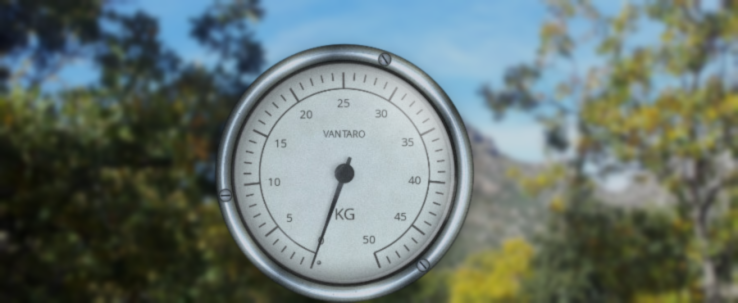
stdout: 0 (kg)
